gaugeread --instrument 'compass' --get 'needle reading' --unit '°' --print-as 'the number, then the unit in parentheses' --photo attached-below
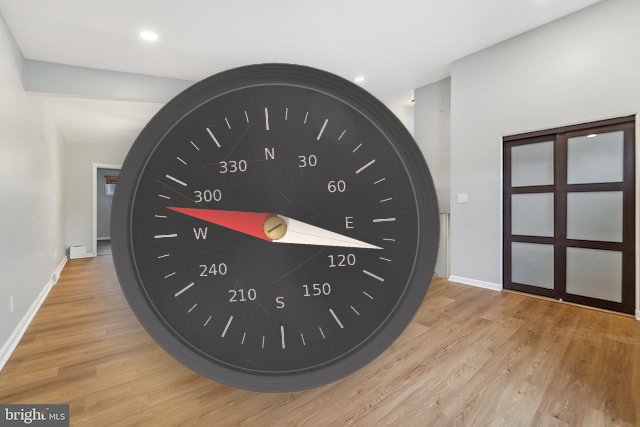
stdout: 285 (°)
